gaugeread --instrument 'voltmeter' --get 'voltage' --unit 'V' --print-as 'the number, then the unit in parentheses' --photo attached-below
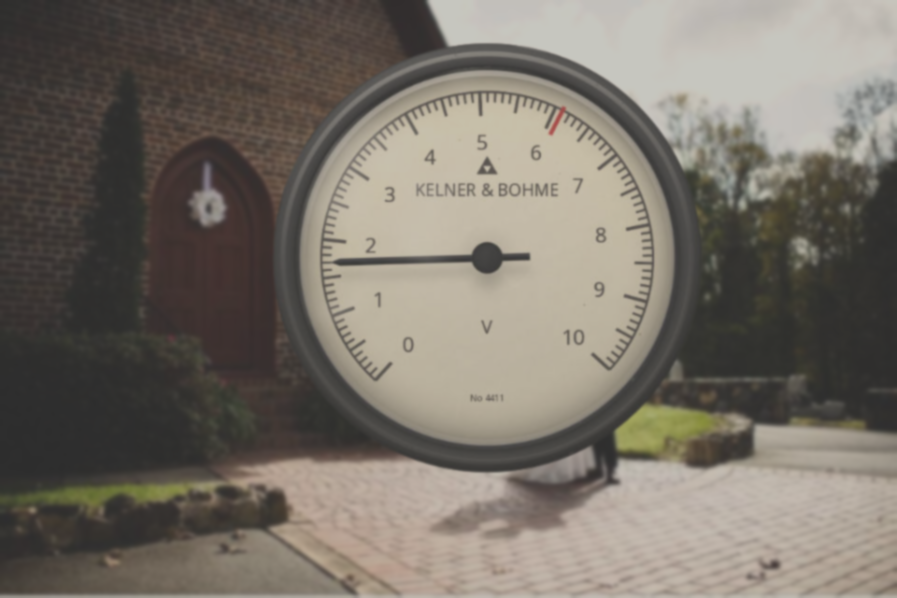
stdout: 1.7 (V)
